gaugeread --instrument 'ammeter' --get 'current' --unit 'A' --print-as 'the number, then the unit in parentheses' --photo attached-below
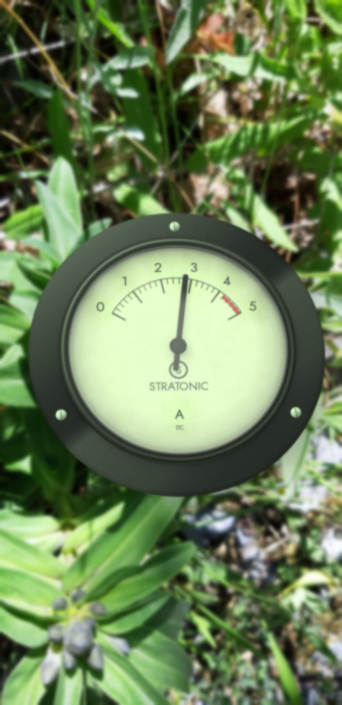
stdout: 2.8 (A)
